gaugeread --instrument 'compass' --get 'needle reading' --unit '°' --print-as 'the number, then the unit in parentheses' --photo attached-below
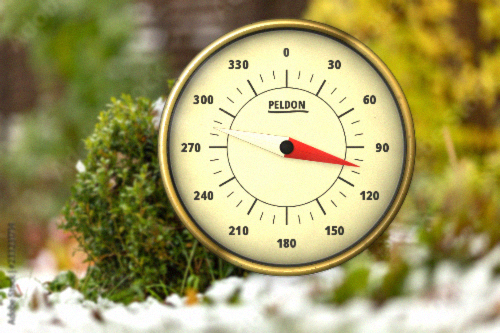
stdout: 105 (°)
